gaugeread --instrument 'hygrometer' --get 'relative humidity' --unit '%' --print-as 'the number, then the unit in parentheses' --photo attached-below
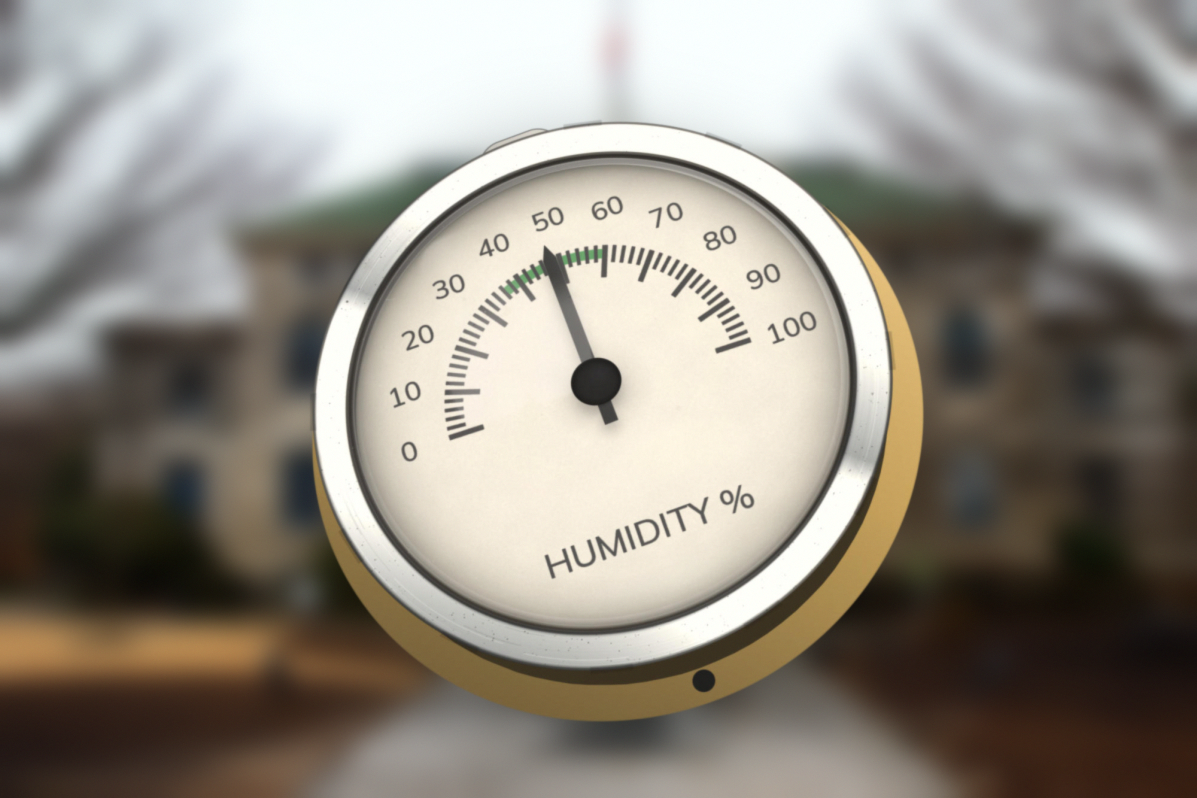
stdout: 48 (%)
